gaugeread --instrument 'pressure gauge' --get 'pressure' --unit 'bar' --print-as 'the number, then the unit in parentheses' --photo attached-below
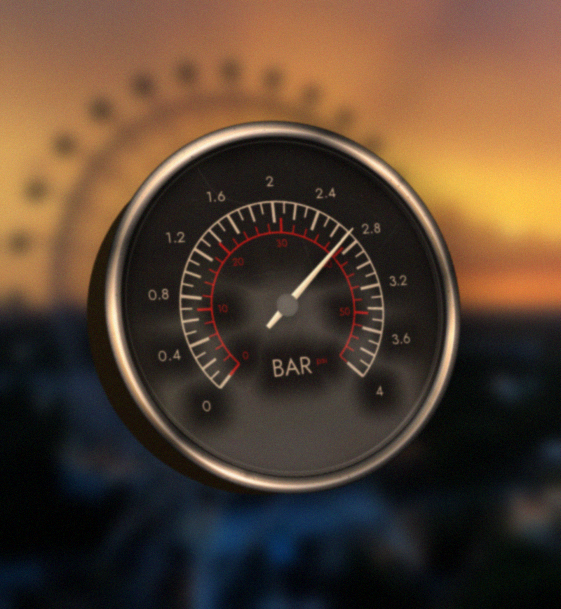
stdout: 2.7 (bar)
